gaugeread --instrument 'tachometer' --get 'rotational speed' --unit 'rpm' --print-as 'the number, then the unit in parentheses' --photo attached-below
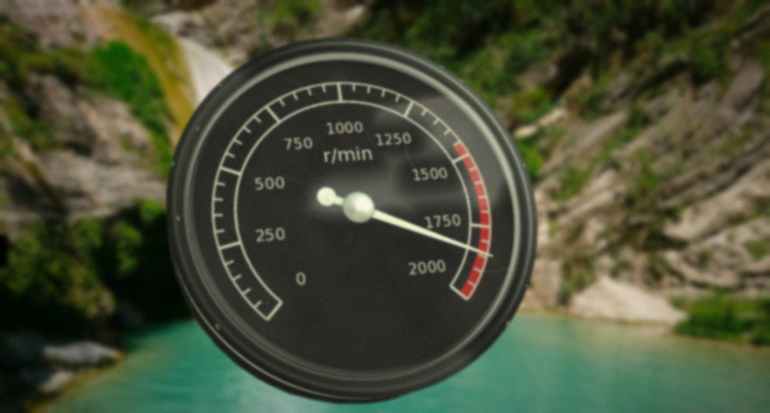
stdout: 1850 (rpm)
